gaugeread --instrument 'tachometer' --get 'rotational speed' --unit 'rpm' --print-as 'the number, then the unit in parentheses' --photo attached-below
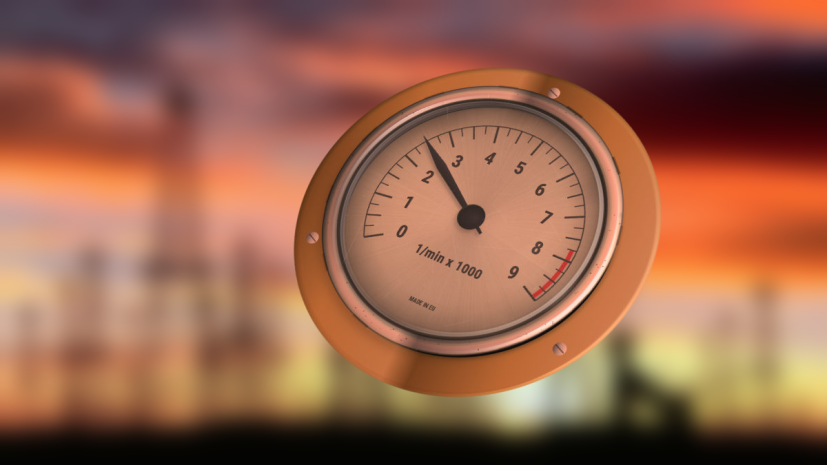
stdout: 2500 (rpm)
